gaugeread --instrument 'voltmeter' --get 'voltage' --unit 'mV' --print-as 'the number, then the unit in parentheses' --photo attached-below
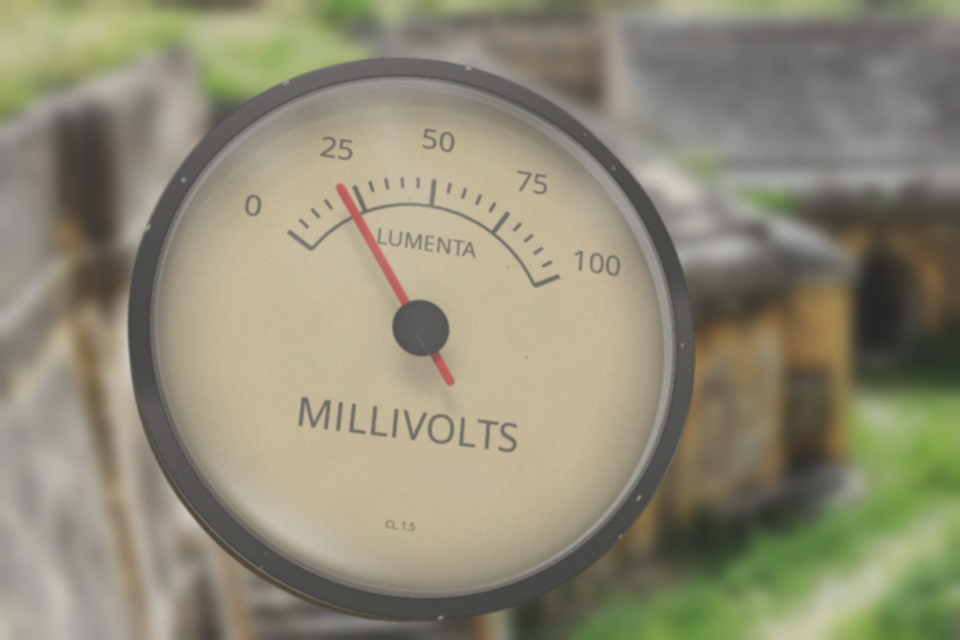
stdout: 20 (mV)
